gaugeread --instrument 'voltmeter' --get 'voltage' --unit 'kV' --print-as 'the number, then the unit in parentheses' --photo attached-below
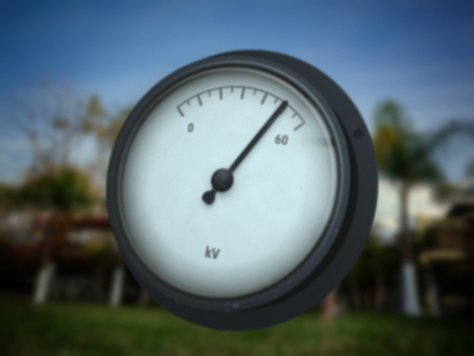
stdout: 50 (kV)
